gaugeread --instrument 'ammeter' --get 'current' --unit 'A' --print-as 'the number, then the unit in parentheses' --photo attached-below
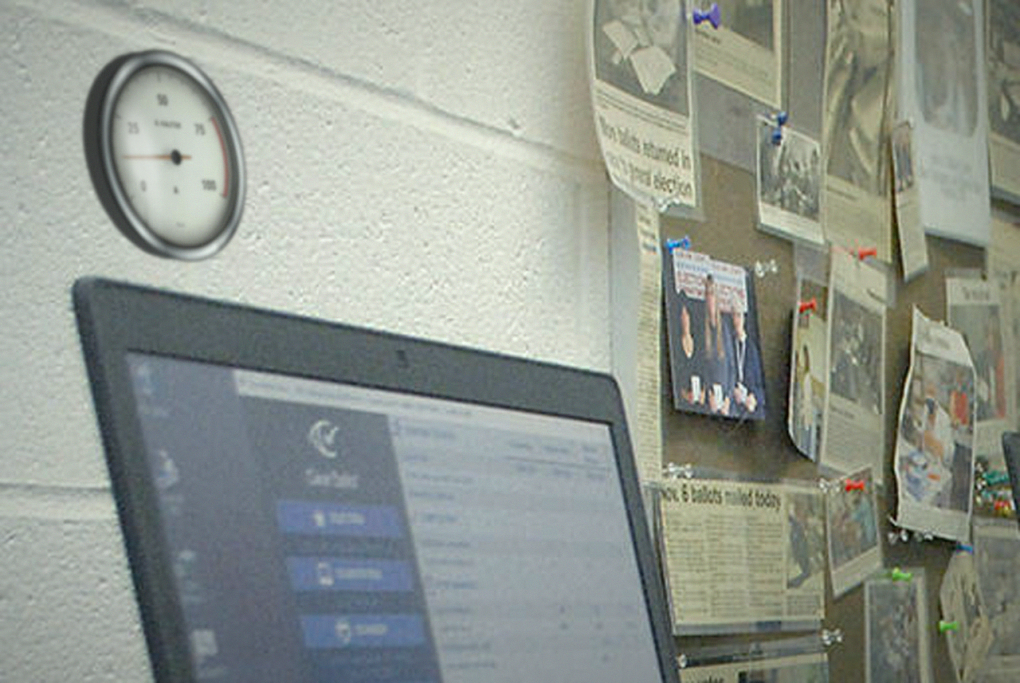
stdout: 12.5 (A)
